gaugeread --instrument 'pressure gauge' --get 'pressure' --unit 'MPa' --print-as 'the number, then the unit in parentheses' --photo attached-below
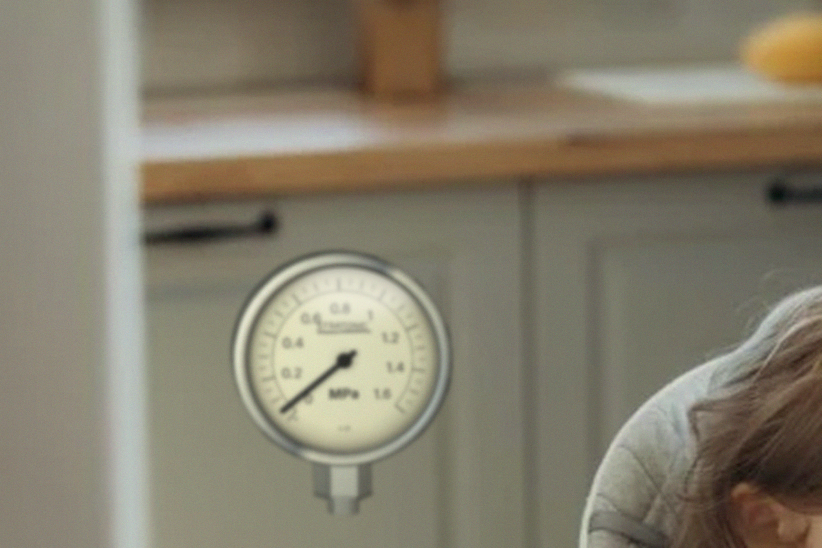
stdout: 0.05 (MPa)
